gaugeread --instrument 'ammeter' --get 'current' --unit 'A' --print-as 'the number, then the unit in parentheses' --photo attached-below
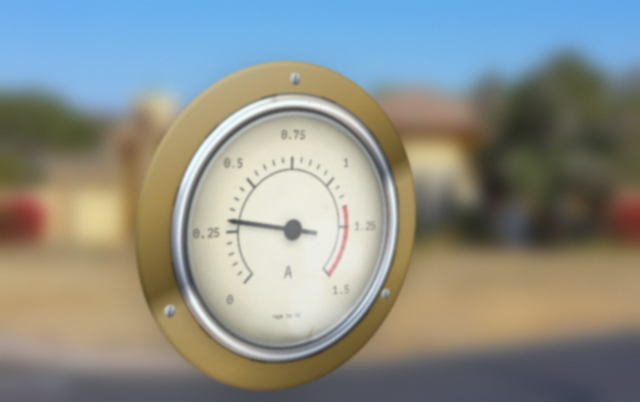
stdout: 0.3 (A)
